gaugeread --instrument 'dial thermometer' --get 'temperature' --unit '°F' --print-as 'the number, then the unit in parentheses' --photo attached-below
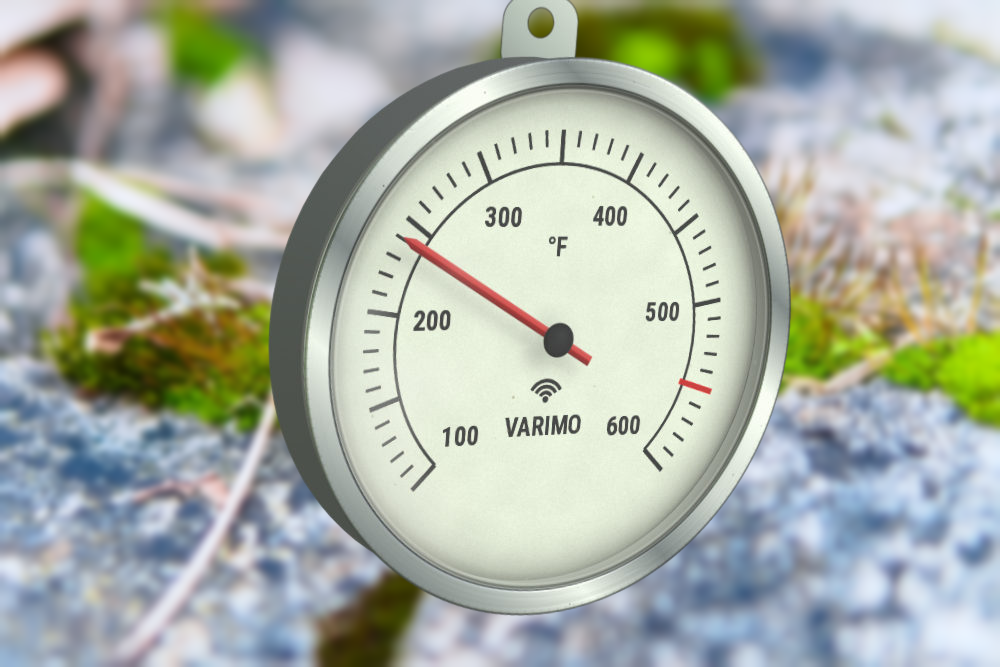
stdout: 240 (°F)
